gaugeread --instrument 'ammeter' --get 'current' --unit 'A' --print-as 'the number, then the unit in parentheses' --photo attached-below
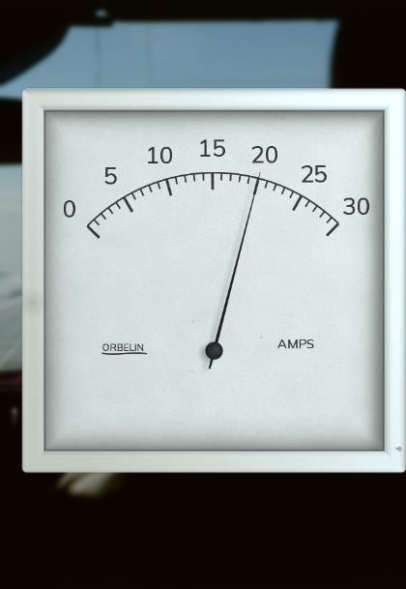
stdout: 20 (A)
